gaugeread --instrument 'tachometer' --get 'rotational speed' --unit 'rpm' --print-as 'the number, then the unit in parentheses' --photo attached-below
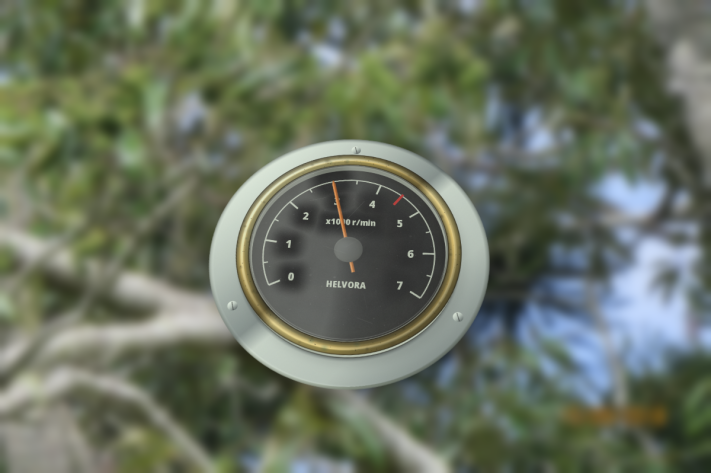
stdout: 3000 (rpm)
